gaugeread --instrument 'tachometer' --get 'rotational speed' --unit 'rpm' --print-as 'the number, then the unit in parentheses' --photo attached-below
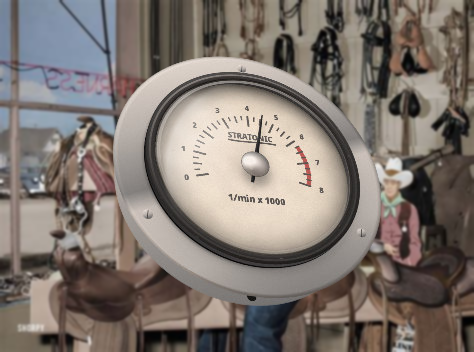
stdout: 4500 (rpm)
